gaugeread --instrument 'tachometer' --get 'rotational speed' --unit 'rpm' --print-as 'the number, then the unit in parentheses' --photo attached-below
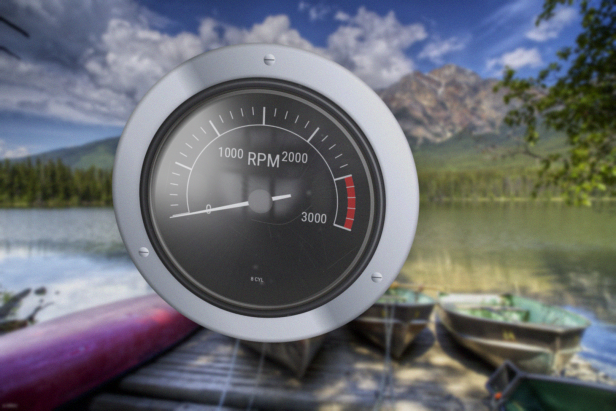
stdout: 0 (rpm)
